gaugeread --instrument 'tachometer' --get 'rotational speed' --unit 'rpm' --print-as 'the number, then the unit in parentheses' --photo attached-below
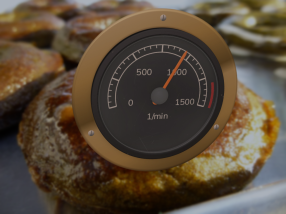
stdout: 950 (rpm)
